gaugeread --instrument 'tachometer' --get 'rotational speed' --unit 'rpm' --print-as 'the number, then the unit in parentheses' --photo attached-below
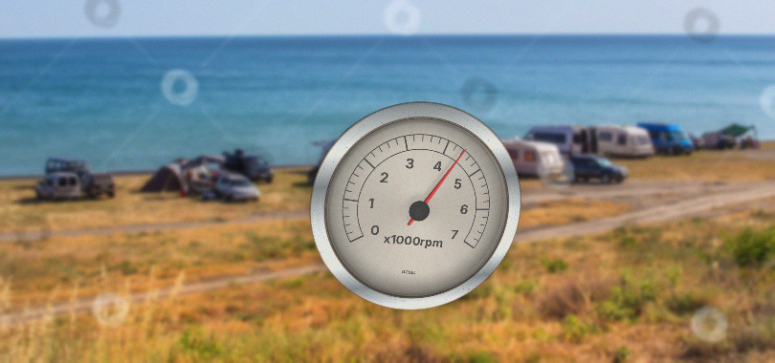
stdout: 4400 (rpm)
